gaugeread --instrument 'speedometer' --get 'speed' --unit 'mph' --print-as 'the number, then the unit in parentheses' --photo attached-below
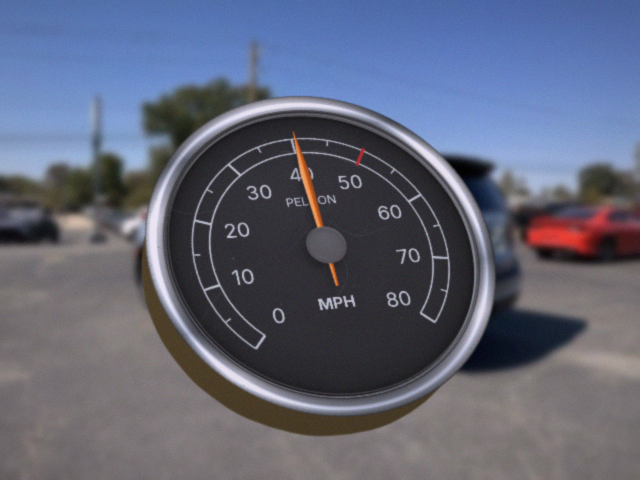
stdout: 40 (mph)
